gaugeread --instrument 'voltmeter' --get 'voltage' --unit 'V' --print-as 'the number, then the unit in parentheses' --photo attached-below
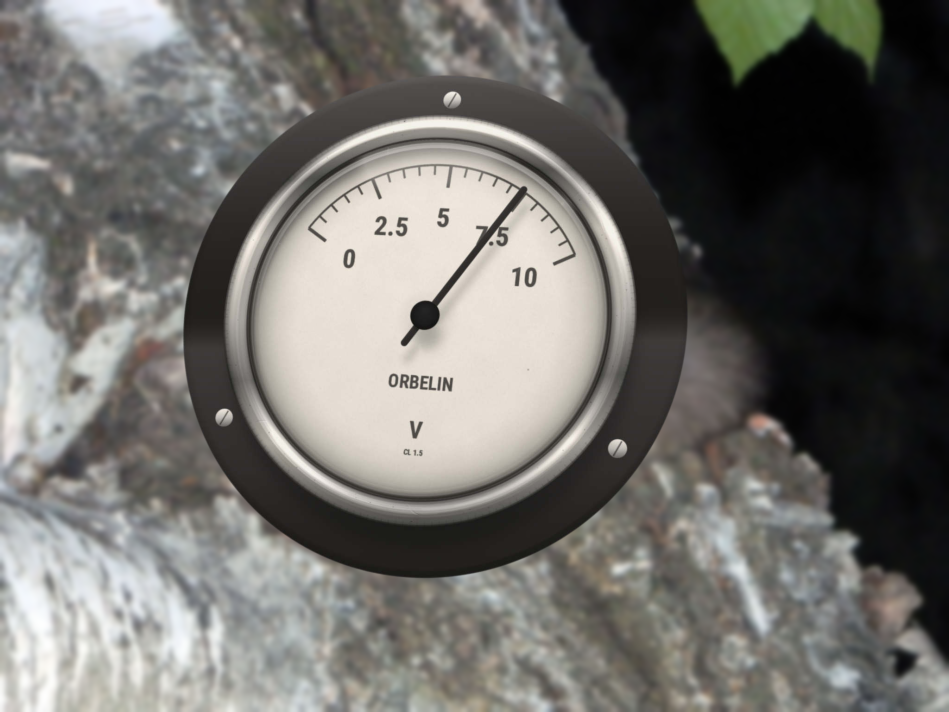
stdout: 7.5 (V)
